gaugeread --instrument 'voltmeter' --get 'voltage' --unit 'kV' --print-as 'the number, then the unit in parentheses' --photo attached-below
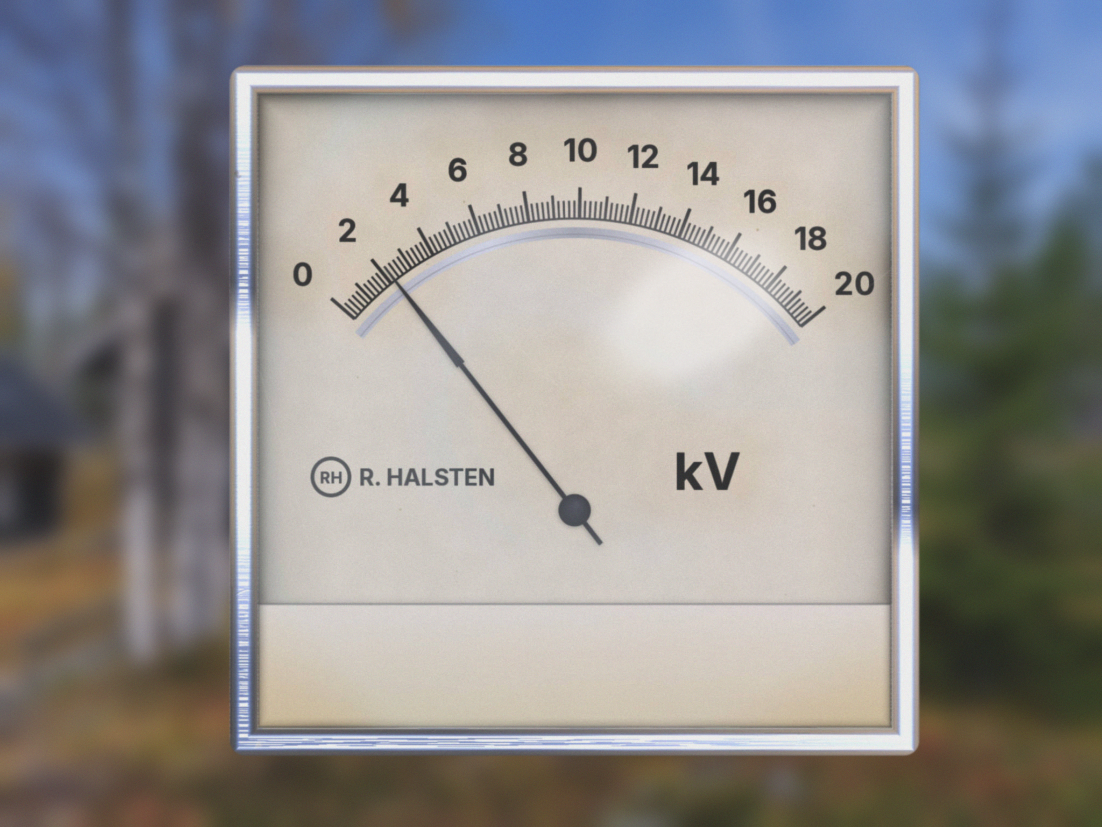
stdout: 2.2 (kV)
